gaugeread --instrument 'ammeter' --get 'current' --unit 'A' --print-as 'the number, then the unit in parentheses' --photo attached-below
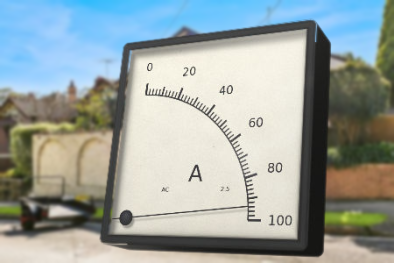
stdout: 94 (A)
